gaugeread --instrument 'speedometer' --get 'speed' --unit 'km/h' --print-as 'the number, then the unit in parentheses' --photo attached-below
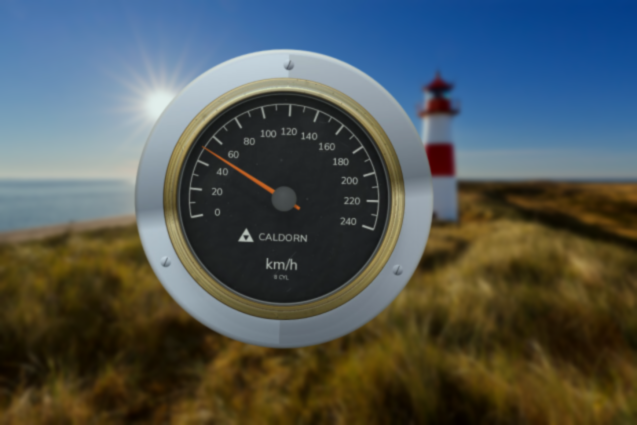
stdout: 50 (km/h)
